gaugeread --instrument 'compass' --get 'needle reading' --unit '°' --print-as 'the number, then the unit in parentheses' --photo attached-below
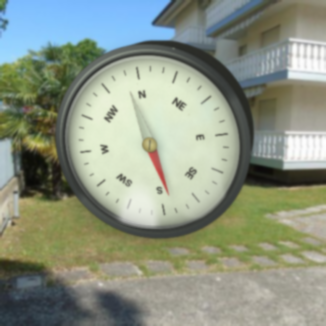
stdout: 170 (°)
